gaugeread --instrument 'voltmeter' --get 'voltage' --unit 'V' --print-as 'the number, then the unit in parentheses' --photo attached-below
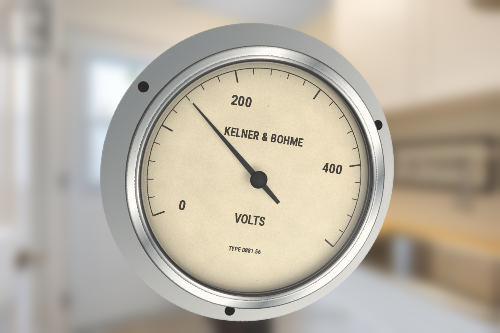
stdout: 140 (V)
